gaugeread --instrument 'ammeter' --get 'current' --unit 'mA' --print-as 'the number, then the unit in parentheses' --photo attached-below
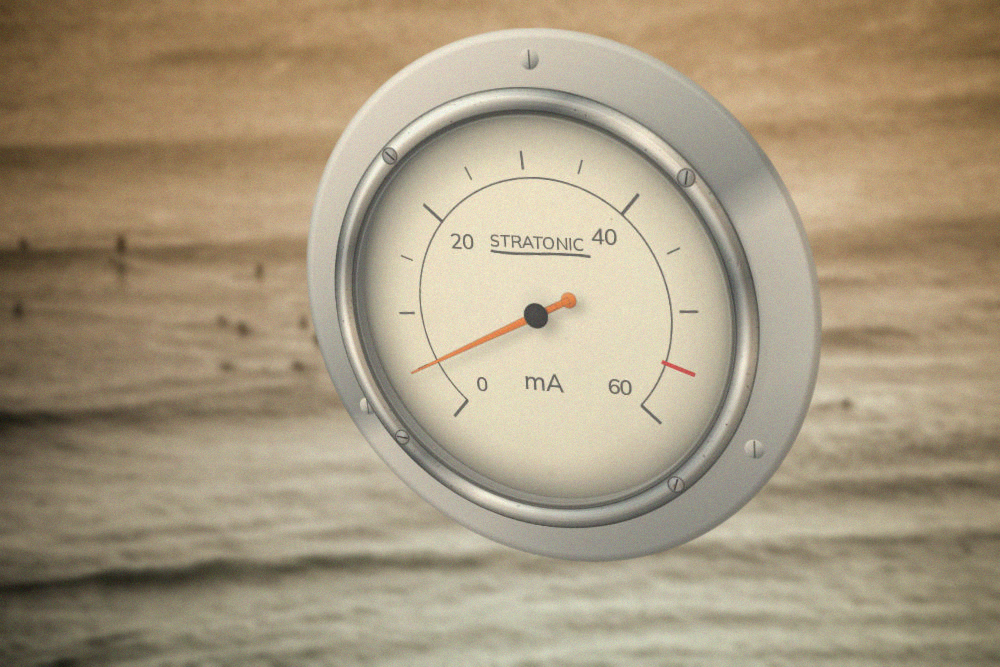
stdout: 5 (mA)
